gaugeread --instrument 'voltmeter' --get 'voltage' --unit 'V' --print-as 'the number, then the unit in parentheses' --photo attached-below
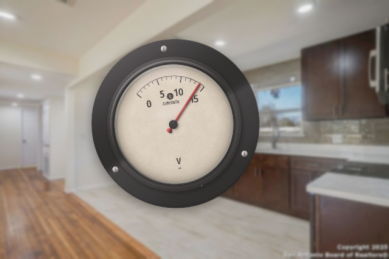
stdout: 14 (V)
